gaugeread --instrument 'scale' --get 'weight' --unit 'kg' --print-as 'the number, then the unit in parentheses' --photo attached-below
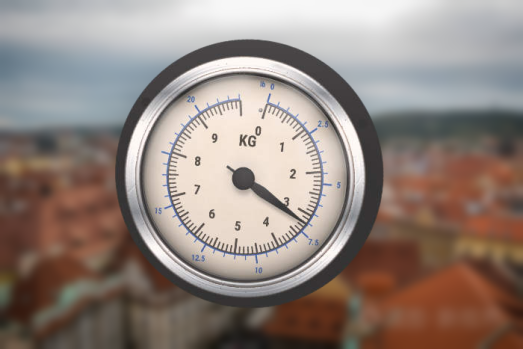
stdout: 3.2 (kg)
